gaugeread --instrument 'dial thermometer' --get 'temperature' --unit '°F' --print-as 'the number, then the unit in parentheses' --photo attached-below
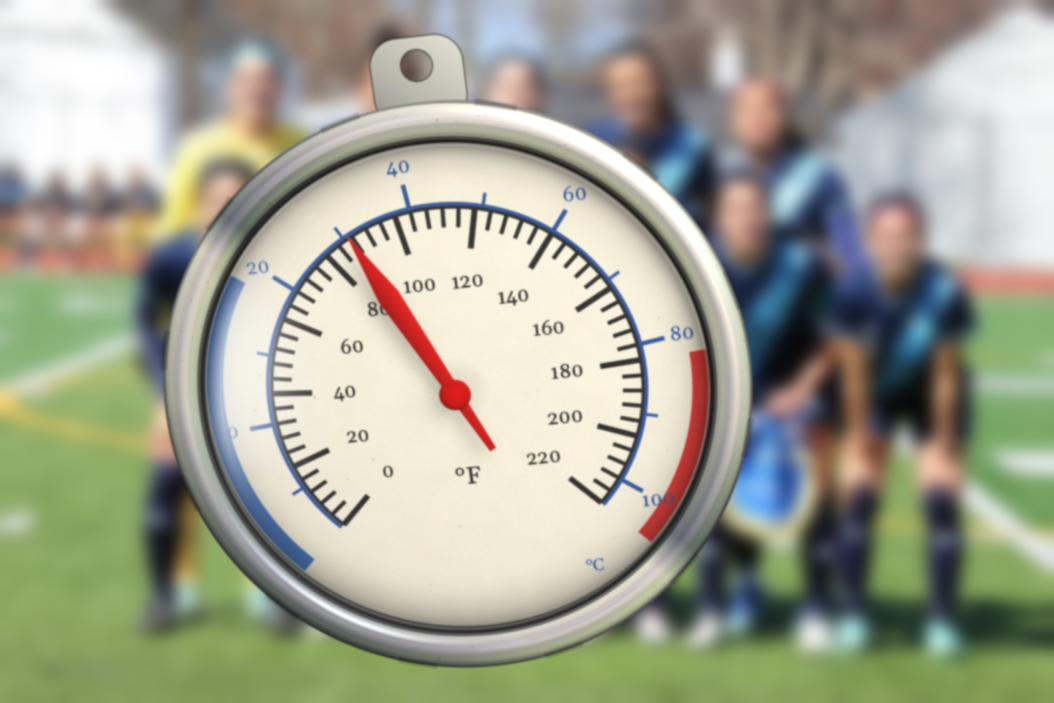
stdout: 88 (°F)
